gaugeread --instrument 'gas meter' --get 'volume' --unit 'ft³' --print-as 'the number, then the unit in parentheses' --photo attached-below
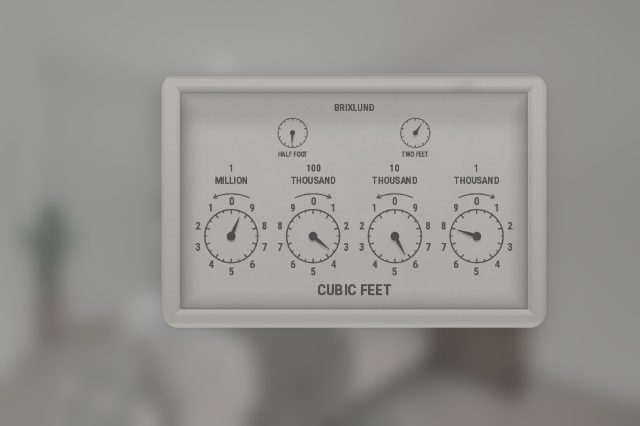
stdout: 935800 (ft³)
